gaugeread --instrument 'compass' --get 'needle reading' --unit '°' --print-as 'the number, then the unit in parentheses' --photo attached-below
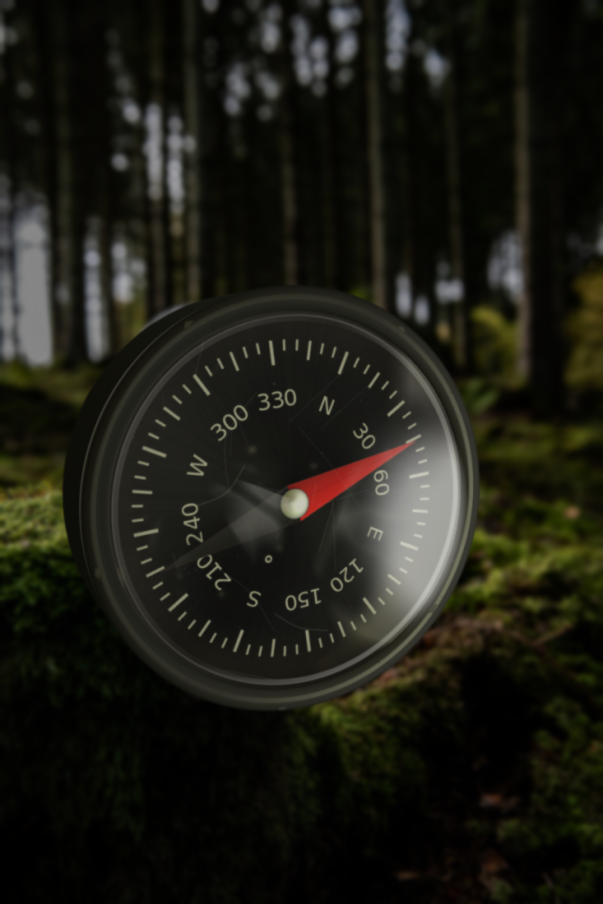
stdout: 45 (°)
